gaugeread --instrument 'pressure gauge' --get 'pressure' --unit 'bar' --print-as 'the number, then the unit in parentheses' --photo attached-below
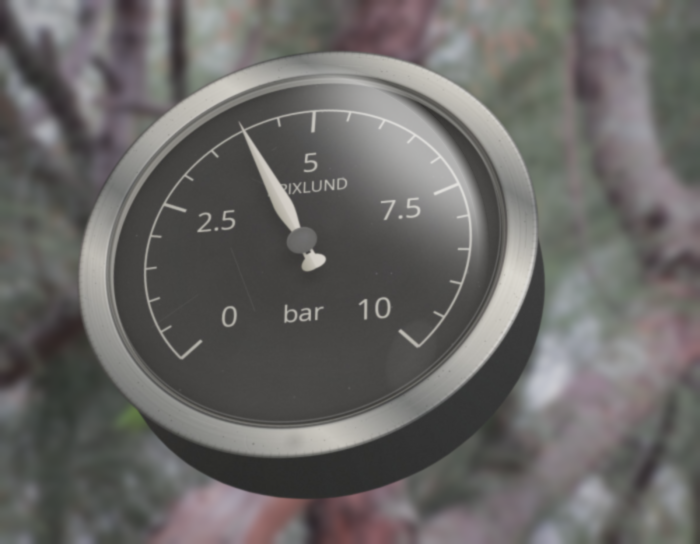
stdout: 4 (bar)
